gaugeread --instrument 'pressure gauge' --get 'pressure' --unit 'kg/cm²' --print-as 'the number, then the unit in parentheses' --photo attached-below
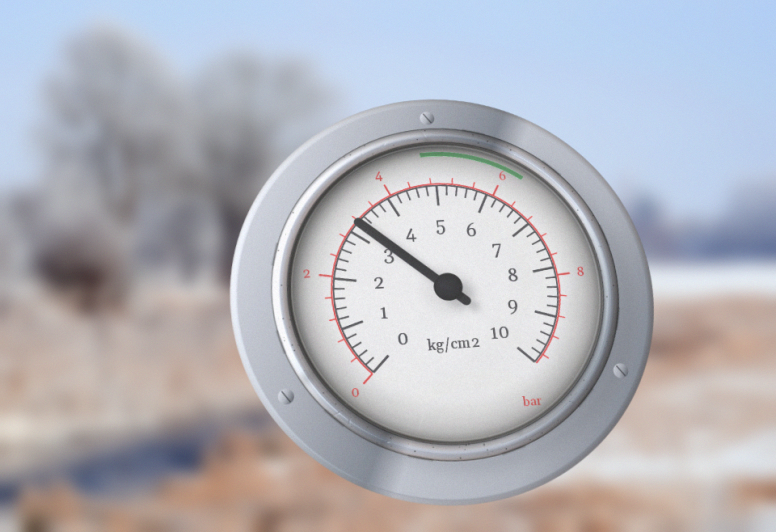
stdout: 3.2 (kg/cm²)
